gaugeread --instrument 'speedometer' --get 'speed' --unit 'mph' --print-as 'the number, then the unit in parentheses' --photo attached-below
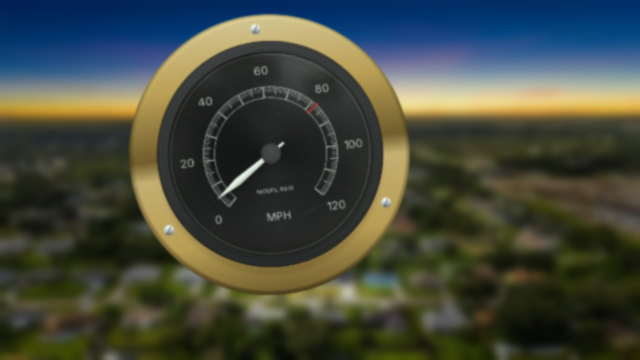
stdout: 5 (mph)
